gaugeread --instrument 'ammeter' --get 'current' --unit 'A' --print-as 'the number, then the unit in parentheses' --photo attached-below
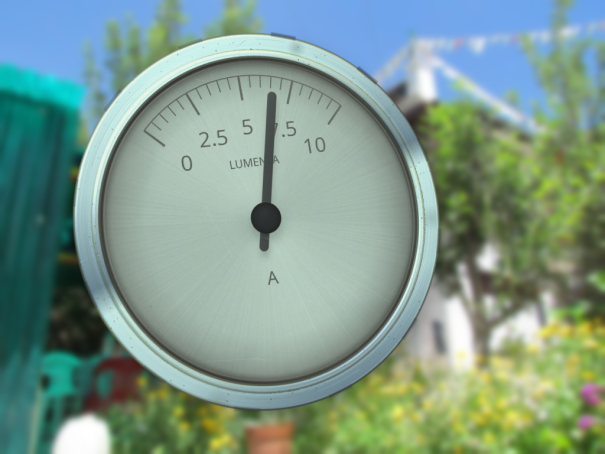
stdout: 6.5 (A)
